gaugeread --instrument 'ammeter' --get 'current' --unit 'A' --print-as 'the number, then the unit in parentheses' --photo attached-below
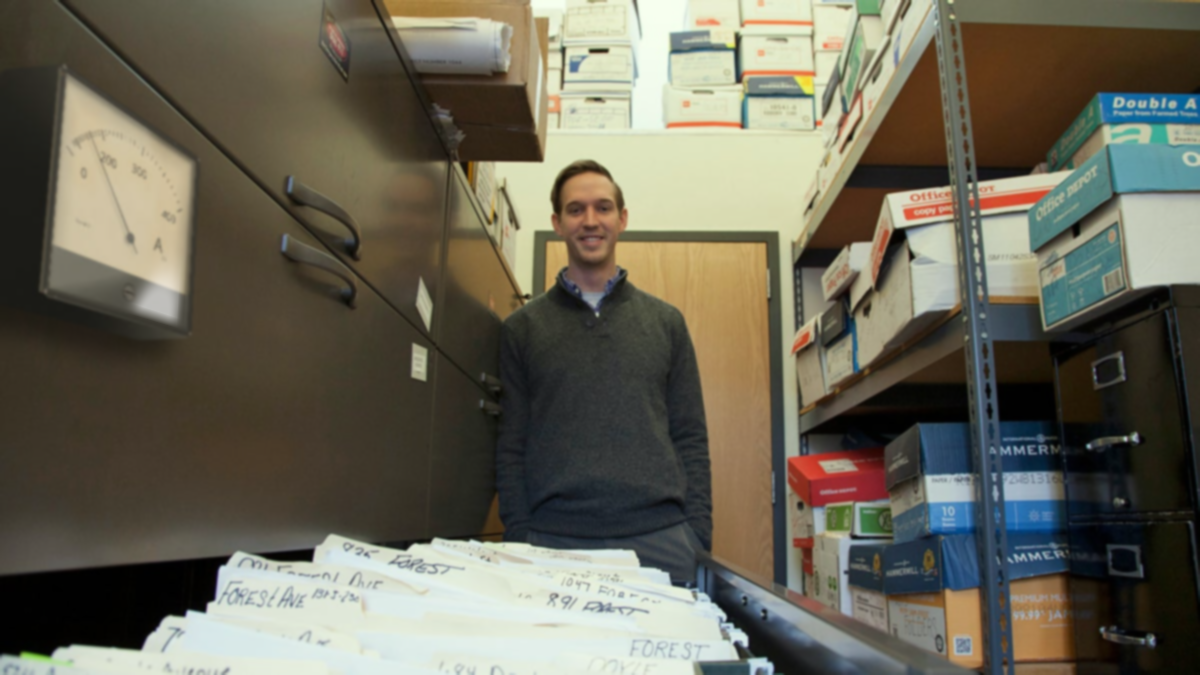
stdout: 150 (A)
